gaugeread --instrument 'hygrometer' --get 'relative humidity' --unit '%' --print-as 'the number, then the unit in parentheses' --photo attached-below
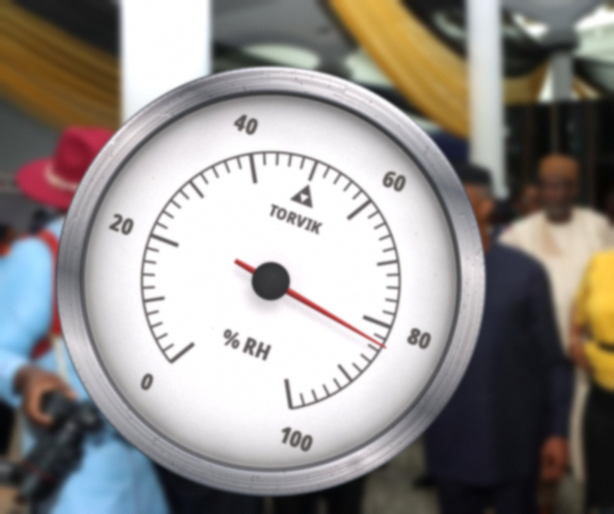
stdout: 83 (%)
